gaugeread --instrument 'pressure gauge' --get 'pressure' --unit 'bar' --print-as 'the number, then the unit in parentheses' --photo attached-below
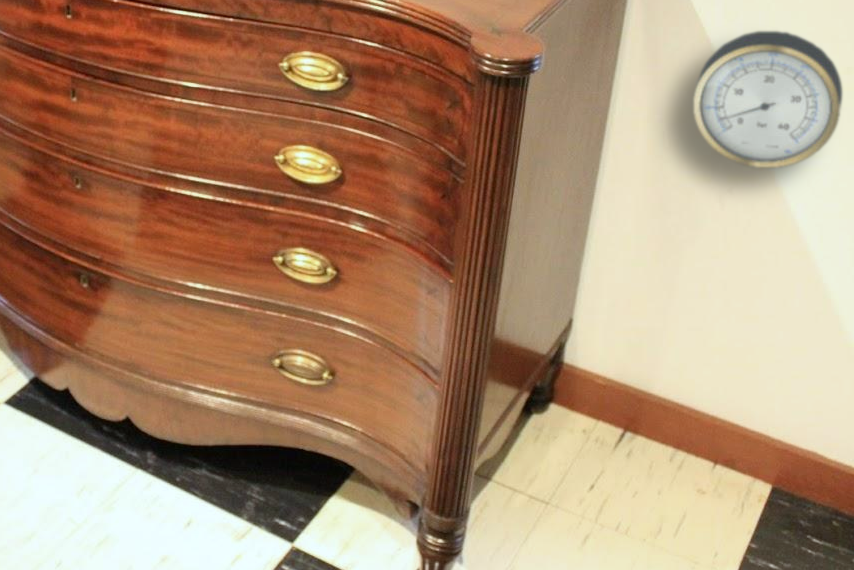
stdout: 2.5 (bar)
